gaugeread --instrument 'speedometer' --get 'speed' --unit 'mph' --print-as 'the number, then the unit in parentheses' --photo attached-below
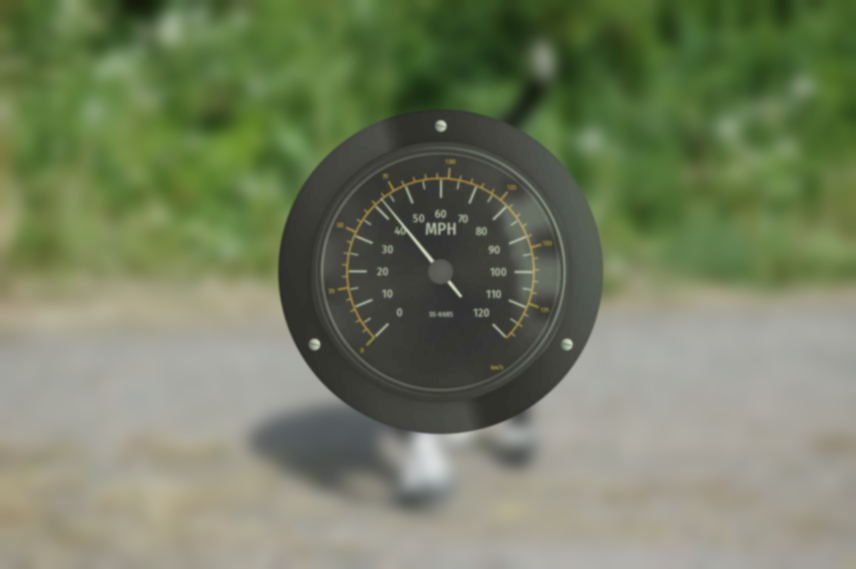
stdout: 42.5 (mph)
